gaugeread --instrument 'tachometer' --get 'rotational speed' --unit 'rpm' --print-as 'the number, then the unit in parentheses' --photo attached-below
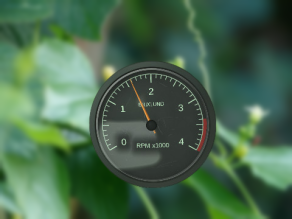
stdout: 1600 (rpm)
